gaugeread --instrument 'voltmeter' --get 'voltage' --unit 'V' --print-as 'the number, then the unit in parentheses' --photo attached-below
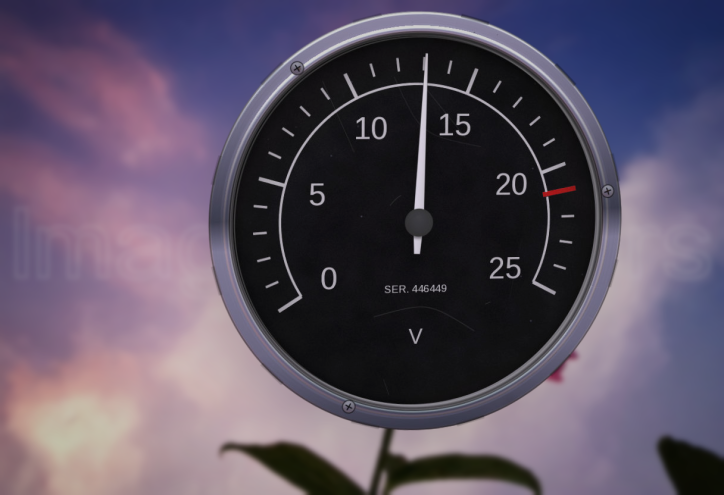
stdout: 13 (V)
